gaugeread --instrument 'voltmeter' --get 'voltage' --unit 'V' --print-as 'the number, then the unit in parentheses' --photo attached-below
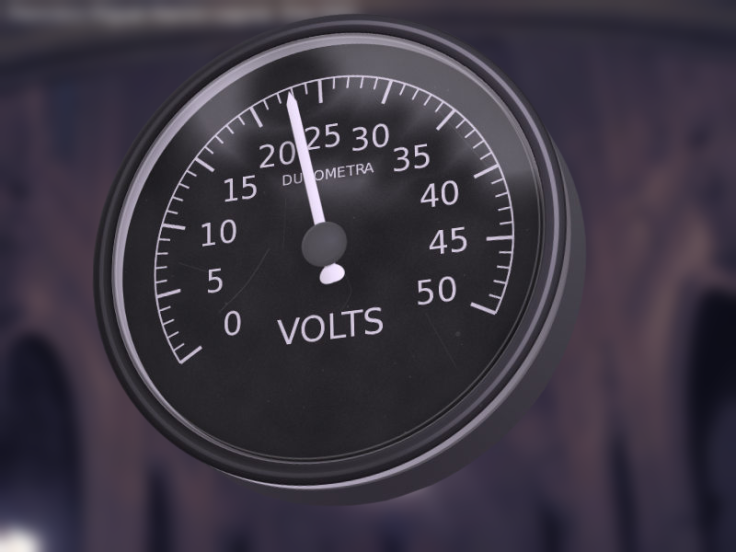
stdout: 23 (V)
